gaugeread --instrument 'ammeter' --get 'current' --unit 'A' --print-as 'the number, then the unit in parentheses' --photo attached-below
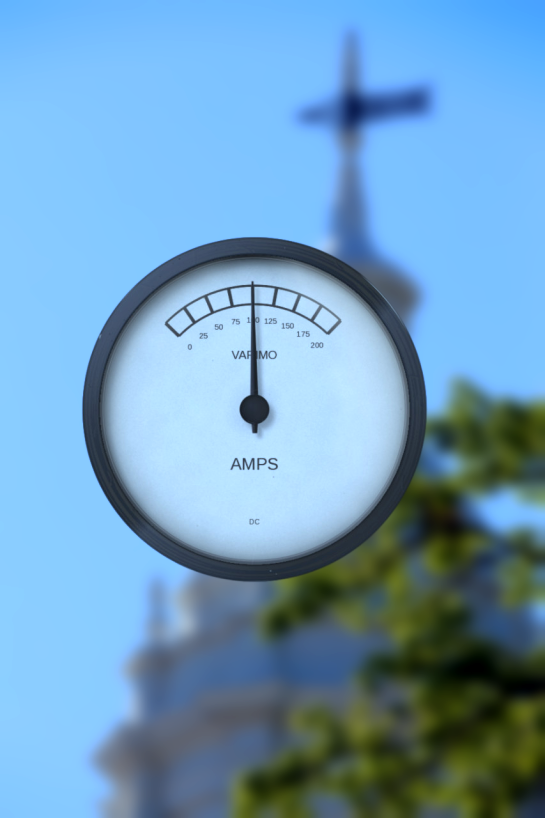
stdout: 100 (A)
